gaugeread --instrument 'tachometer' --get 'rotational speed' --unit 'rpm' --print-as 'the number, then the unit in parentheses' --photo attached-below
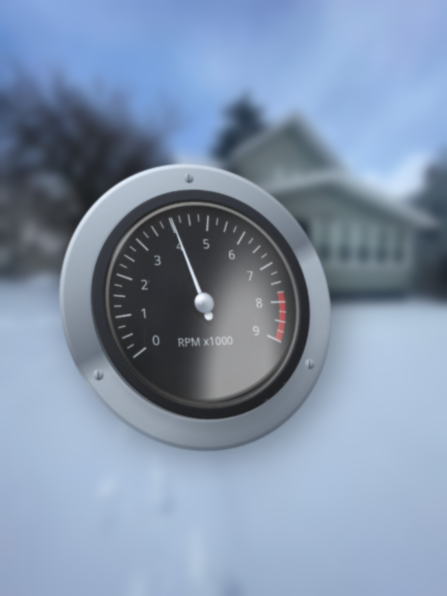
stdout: 4000 (rpm)
